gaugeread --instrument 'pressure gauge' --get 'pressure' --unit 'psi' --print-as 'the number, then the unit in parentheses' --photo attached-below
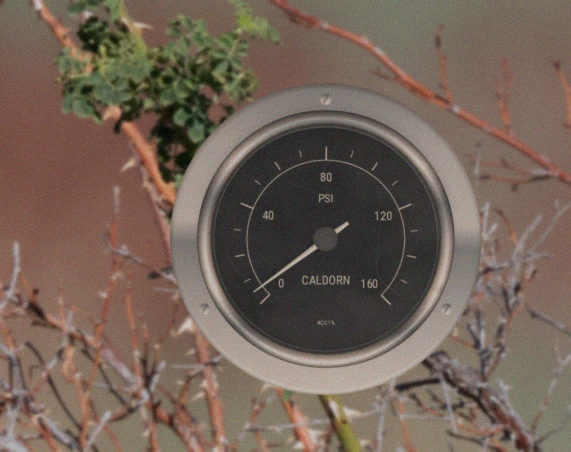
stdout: 5 (psi)
